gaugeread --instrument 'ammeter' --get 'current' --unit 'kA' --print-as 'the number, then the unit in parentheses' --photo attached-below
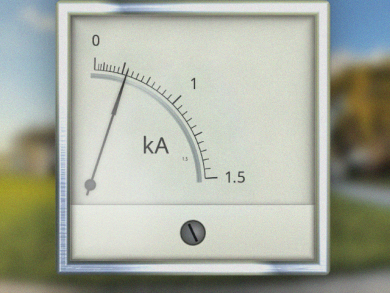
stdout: 0.55 (kA)
